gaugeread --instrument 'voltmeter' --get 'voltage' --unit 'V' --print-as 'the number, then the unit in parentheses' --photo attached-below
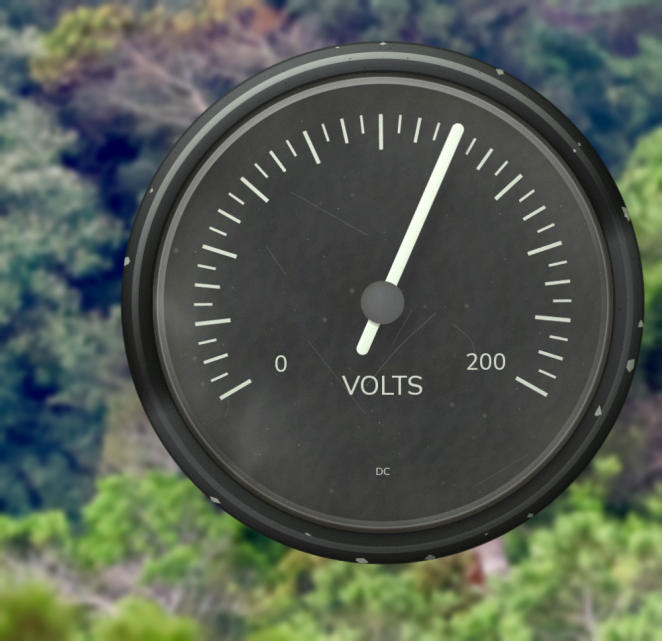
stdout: 120 (V)
